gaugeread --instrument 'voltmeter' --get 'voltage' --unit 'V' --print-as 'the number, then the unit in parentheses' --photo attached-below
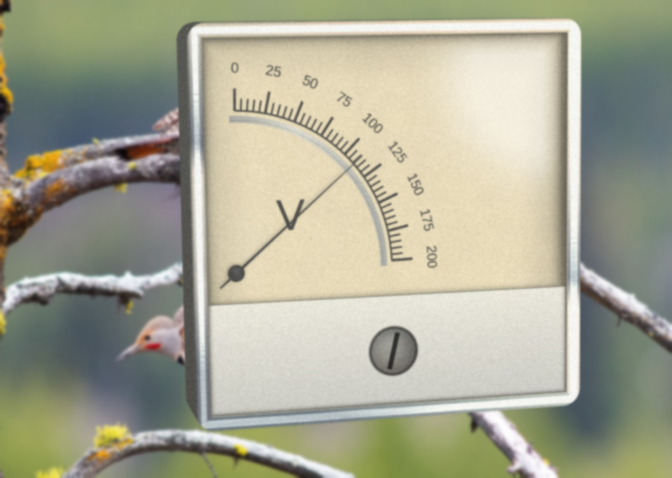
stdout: 110 (V)
